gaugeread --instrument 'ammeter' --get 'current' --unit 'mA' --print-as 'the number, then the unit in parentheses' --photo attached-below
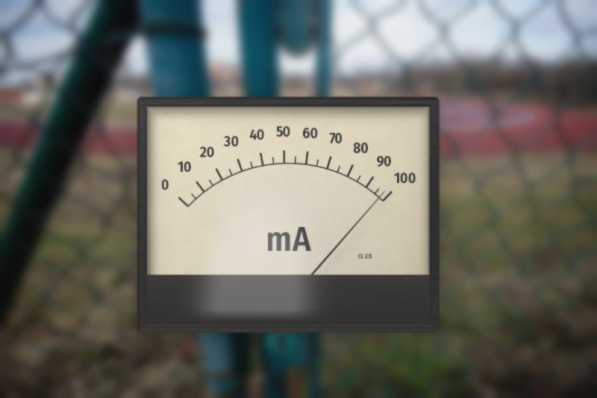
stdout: 97.5 (mA)
